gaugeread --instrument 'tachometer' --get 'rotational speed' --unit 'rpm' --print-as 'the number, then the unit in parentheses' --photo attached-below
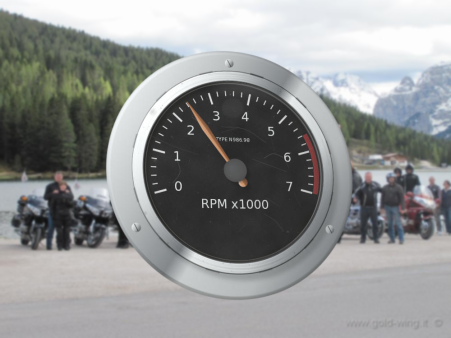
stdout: 2400 (rpm)
